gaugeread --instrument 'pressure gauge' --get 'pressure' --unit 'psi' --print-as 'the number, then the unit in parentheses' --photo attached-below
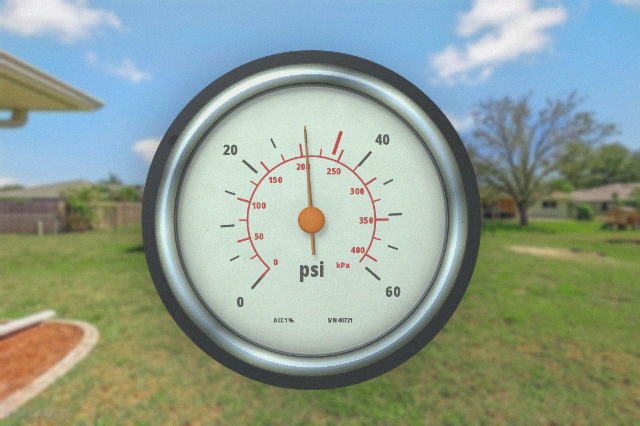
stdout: 30 (psi)
